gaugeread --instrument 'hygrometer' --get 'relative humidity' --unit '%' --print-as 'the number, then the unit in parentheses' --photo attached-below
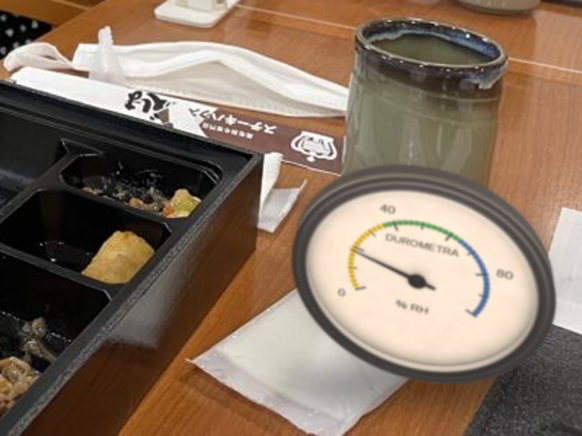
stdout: 20 (%)
